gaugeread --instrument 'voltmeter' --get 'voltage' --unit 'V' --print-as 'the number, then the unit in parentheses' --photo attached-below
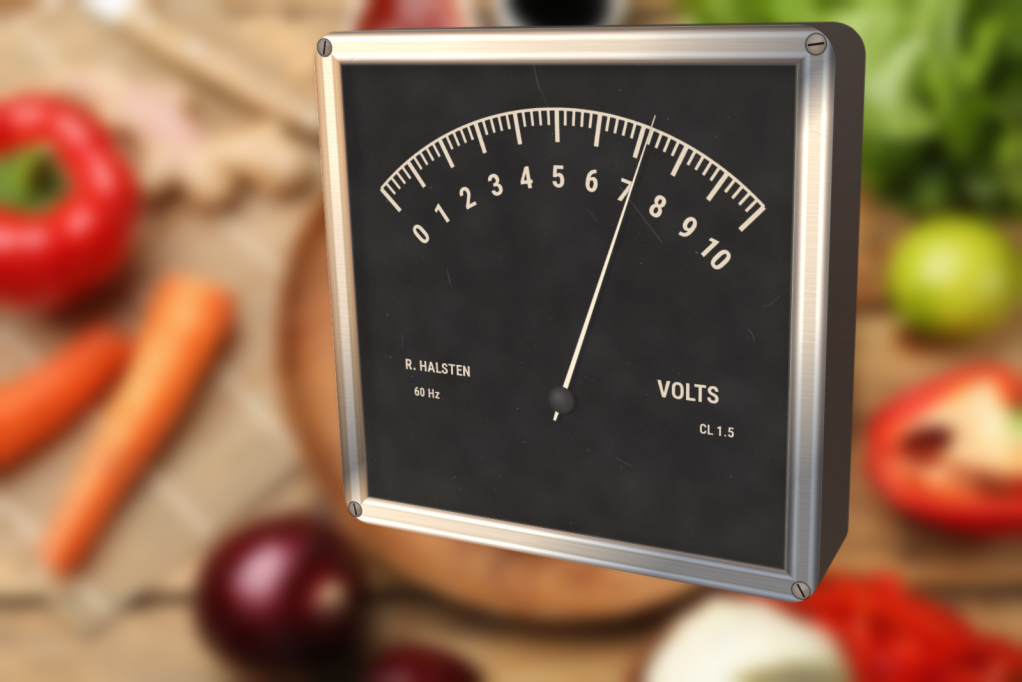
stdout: 7.2 (V)
